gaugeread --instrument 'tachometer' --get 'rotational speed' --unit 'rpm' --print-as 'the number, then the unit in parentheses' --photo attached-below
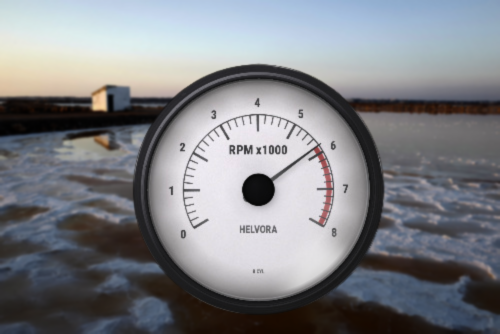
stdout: 5800 (rpm)
